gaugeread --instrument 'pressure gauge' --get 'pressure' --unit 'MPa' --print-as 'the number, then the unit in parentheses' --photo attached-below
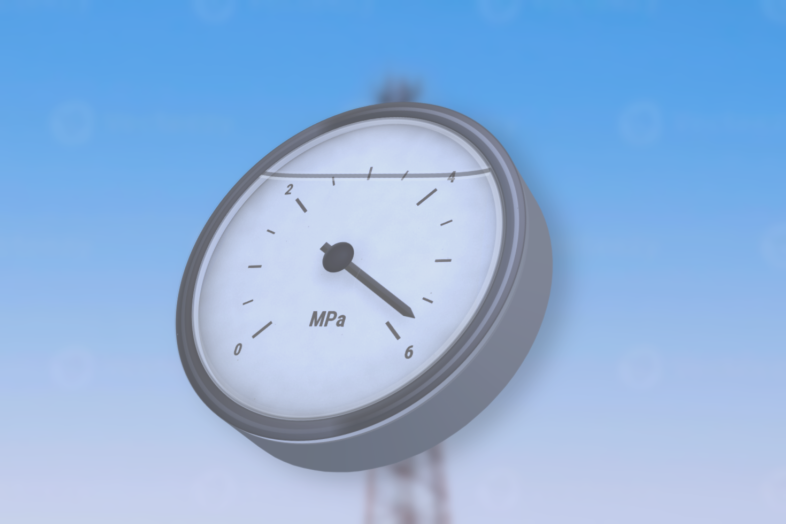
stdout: 5.75 (MPa)
